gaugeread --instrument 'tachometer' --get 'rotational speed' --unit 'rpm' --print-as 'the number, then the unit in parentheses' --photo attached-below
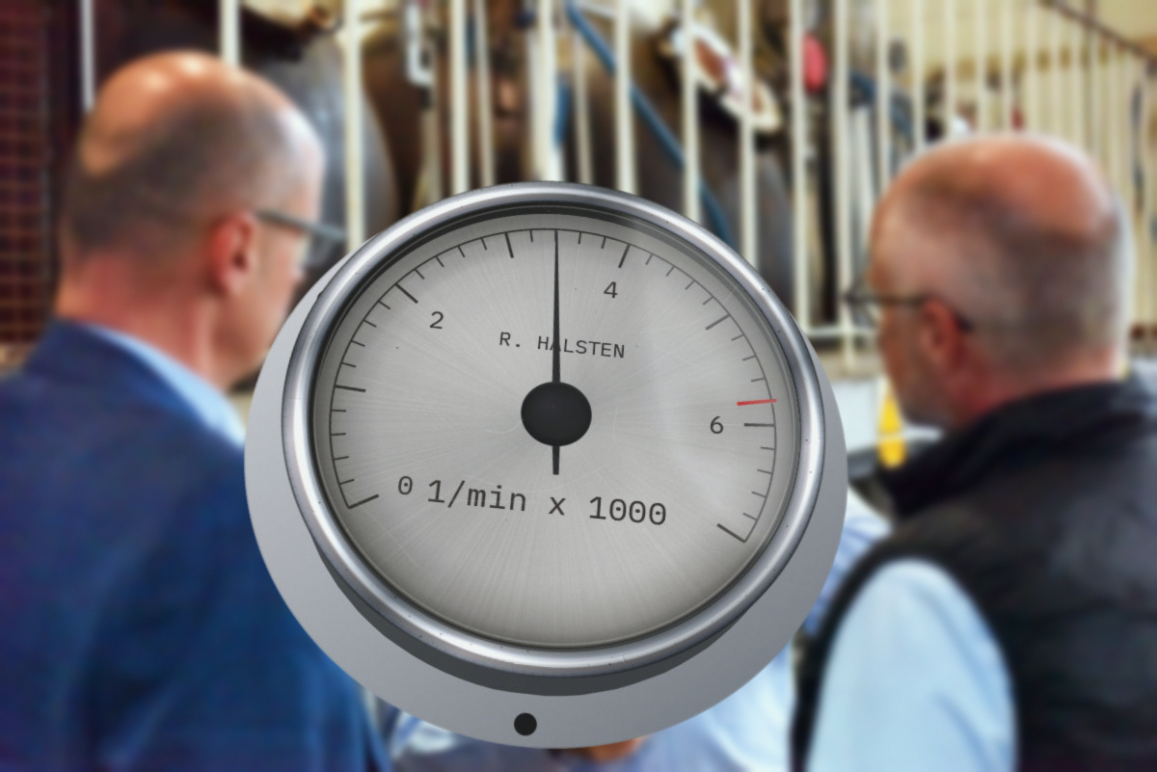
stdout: 3400 (rpm)
